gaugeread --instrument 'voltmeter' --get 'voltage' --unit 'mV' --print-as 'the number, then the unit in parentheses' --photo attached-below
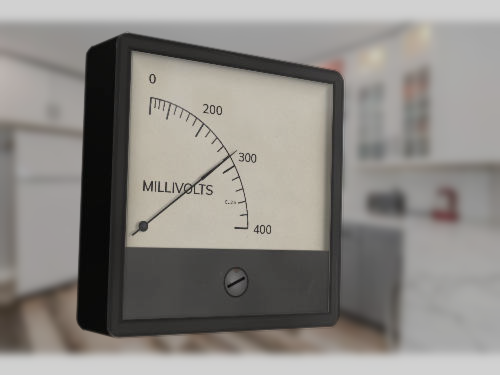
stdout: 280 (mV)
